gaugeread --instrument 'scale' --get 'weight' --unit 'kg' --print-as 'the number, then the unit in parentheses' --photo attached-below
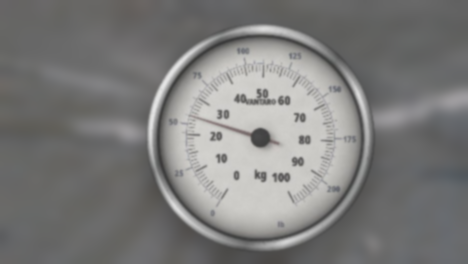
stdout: 25 (kg)
